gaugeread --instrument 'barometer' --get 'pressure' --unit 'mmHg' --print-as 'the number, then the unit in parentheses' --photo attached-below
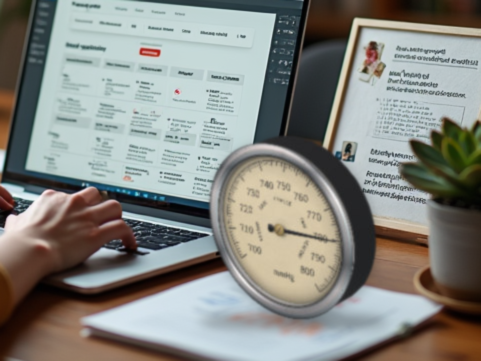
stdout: 780 (mmHg)
